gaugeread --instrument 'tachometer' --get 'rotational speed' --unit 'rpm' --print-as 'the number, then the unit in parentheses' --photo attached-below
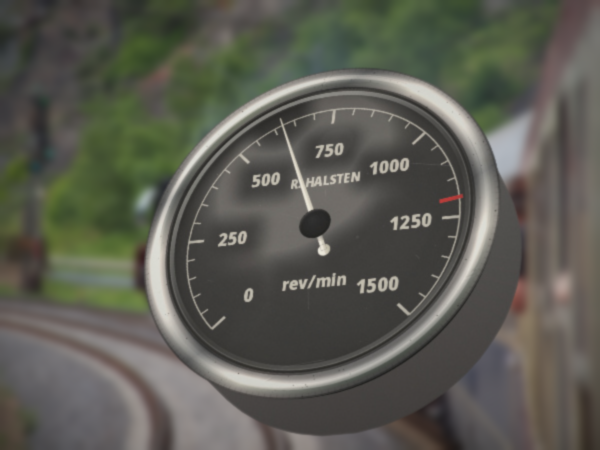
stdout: 625 (rpm)
